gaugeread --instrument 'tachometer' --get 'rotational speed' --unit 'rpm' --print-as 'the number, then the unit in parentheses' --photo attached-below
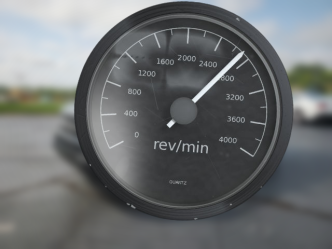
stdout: 2700 (rpm)
